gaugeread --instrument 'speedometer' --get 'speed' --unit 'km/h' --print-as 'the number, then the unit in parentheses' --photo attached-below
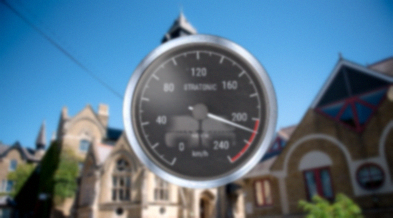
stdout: 210 (km/h)
